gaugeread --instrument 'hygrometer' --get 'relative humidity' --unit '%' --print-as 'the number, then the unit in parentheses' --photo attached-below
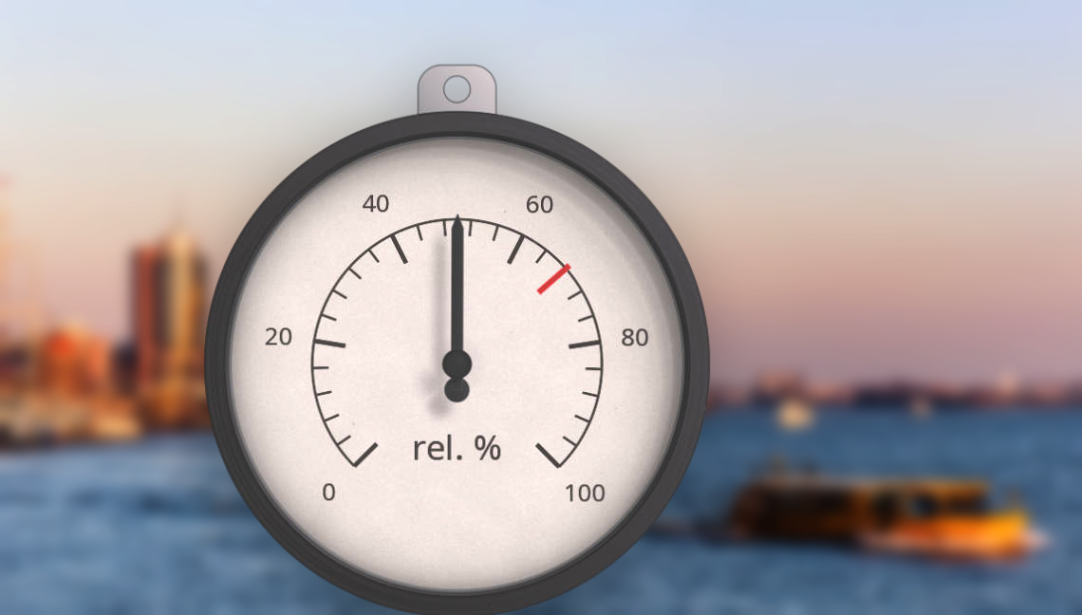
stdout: 50 (%)
